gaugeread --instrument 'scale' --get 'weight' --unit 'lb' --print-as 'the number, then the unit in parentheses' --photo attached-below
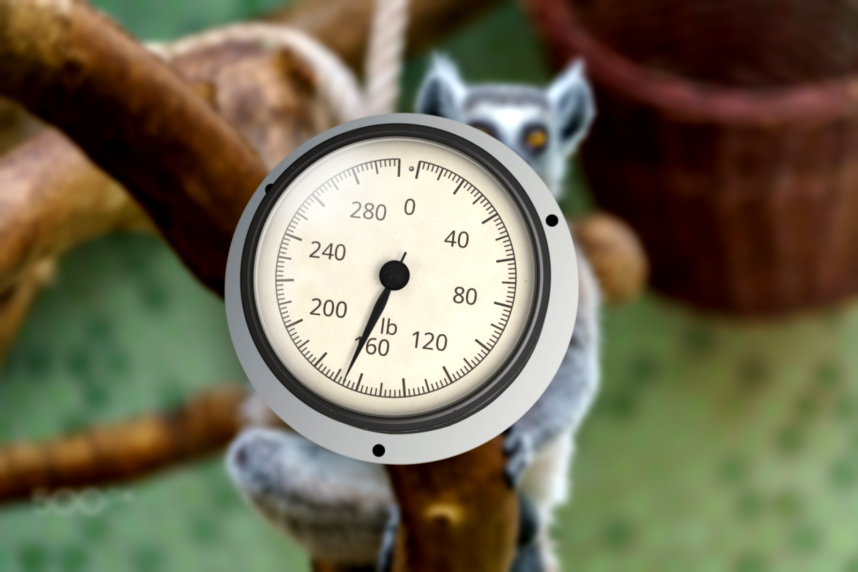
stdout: 166 (lb)
